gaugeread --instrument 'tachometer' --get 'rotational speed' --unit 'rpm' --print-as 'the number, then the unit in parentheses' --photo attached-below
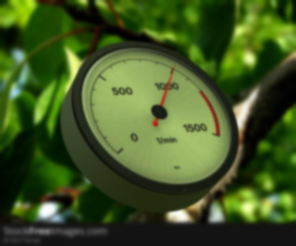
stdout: 1000 (rpm)
